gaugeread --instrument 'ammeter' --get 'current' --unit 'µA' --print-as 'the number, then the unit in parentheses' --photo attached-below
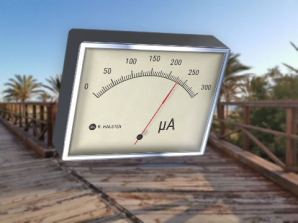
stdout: 225 (µA)
